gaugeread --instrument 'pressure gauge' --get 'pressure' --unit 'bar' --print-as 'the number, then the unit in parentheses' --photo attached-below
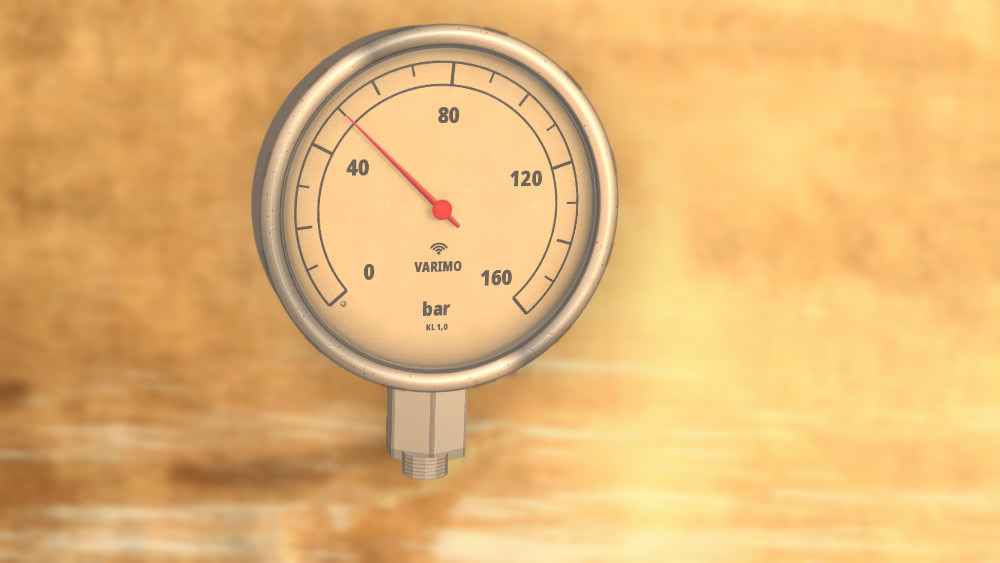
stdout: 50 (bar)
